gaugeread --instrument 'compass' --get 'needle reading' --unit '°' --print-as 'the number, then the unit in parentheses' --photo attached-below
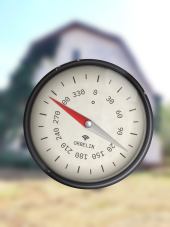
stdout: 292.5 (°)
